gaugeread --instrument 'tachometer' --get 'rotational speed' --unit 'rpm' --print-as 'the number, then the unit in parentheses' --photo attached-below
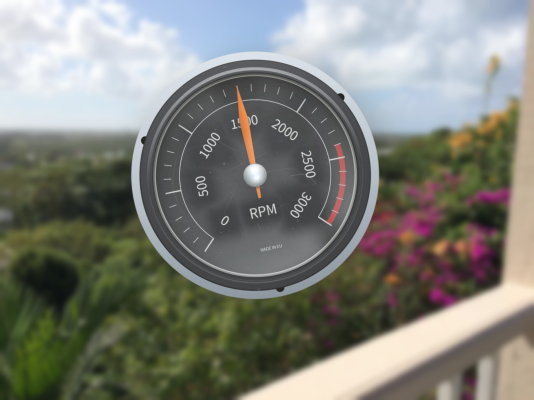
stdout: 1500 (rpm)
